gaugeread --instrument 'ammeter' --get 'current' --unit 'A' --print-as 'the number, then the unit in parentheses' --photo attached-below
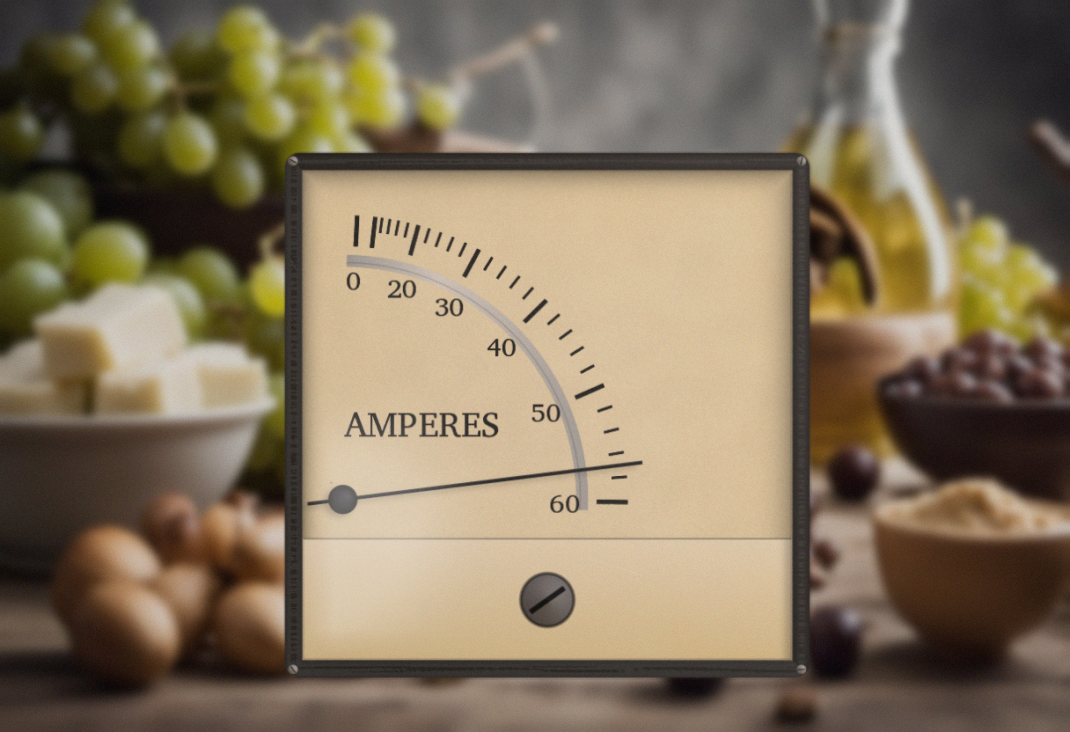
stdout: 57 (A)
